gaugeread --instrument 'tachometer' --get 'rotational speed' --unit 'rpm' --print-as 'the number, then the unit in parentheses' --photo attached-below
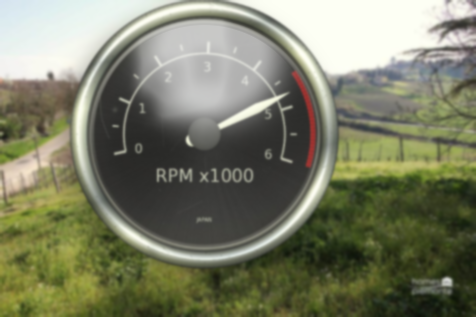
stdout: 4750 (rpm)
